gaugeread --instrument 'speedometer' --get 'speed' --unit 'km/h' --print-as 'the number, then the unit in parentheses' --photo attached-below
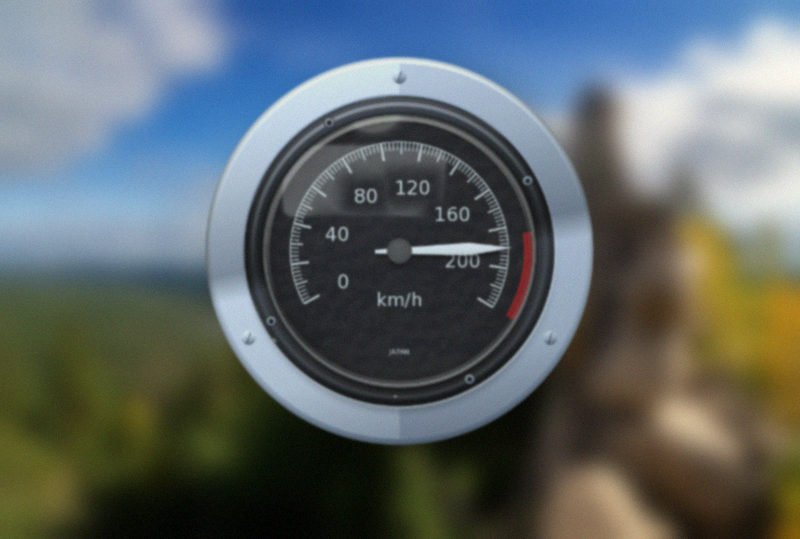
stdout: 190 (km/h)
